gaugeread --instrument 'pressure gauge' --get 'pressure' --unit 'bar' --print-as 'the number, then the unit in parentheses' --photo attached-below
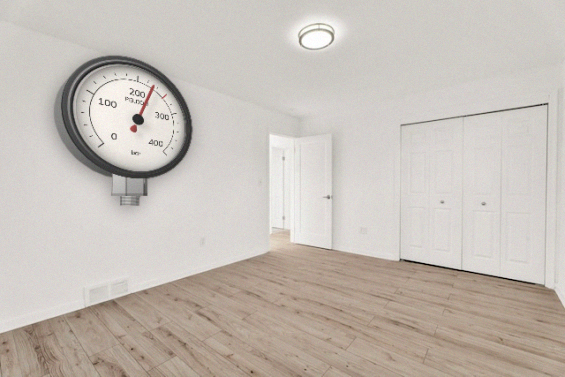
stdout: 230 (bar)
